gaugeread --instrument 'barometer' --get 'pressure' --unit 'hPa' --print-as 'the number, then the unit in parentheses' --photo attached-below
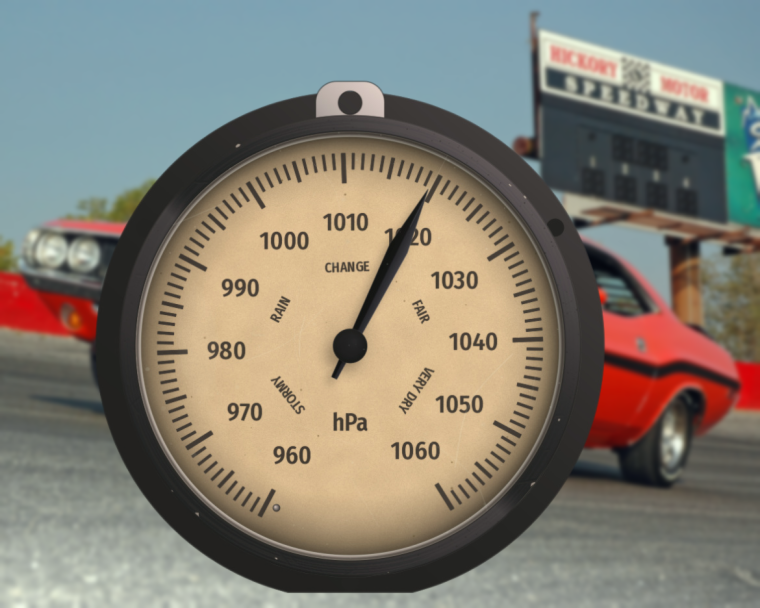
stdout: 1019.5 (hPa)
